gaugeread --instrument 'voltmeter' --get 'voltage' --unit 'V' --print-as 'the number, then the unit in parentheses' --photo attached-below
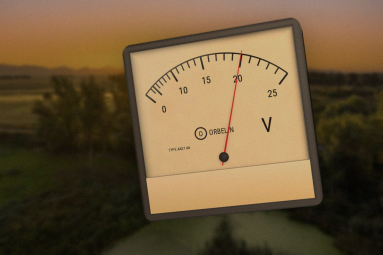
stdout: 20 (V)
